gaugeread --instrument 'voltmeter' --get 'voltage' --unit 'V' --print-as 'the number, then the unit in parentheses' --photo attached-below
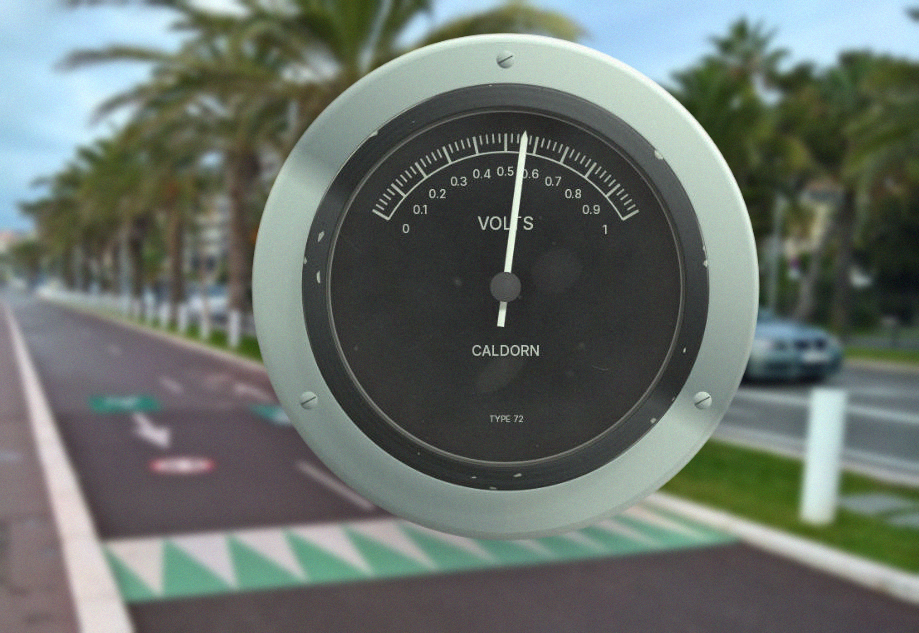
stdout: 0.56 (V)
